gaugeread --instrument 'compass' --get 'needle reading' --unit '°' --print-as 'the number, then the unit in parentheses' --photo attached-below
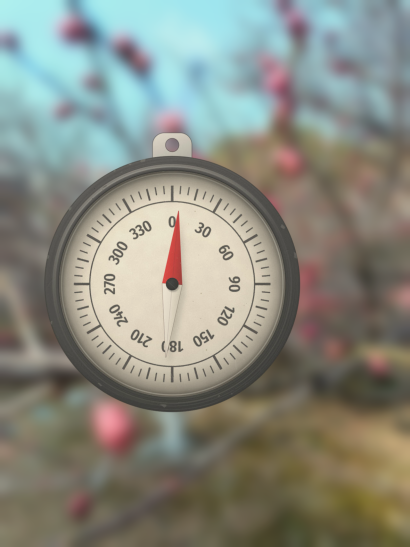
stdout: 5 (°)
